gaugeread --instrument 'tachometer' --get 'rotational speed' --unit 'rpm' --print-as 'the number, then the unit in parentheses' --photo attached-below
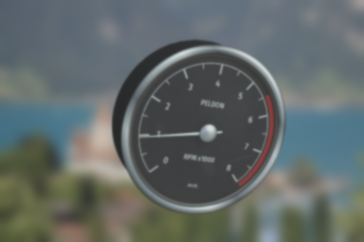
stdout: 1000 (rpm)
